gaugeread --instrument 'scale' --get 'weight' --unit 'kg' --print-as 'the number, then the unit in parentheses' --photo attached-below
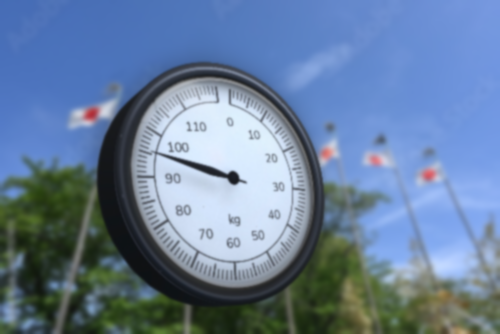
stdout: 95 (kg)
